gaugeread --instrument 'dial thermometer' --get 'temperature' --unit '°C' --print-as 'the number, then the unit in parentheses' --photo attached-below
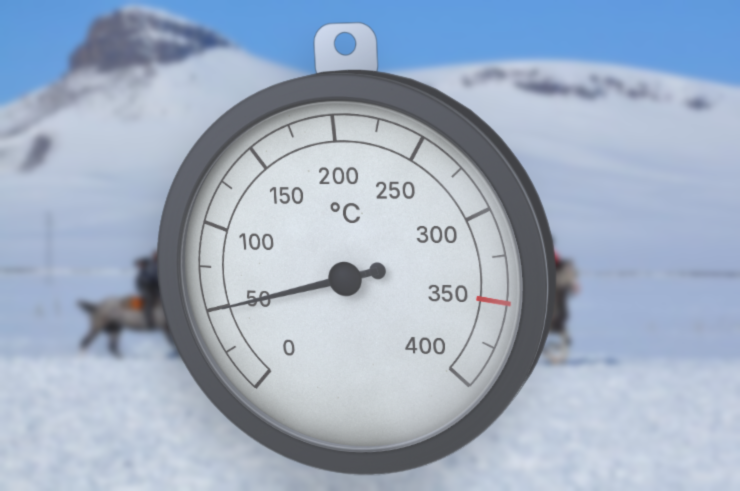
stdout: 50 (°C)
